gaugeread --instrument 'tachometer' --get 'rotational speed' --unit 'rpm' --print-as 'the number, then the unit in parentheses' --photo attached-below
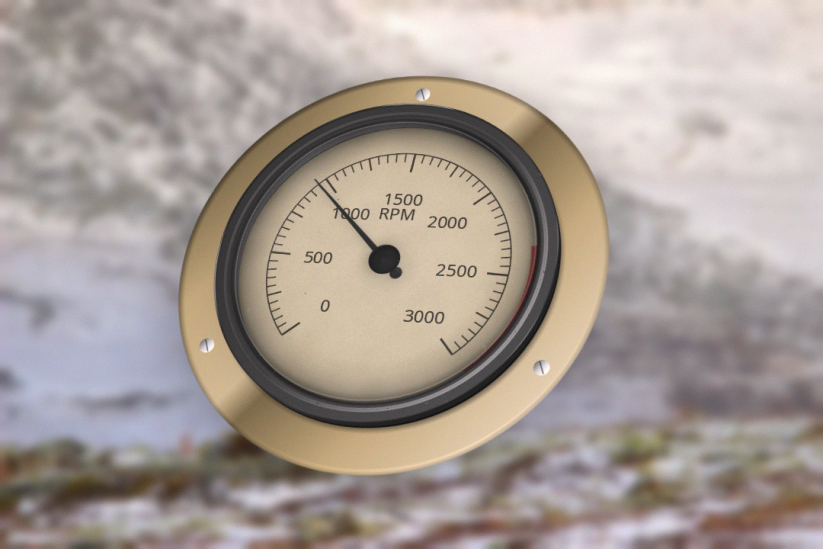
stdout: 950 (rpm)
